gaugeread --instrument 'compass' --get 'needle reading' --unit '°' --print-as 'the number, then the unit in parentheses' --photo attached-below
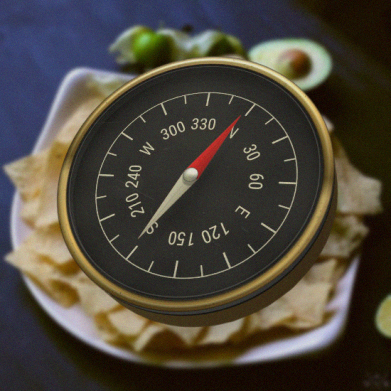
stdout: 0 (°)
